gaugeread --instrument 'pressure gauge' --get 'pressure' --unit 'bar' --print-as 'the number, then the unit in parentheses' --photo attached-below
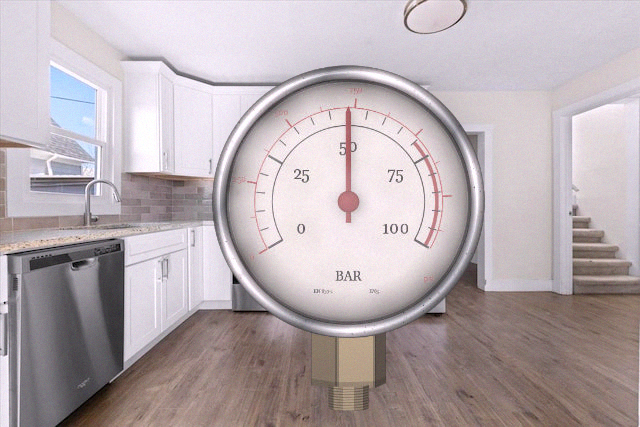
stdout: 50 (bar)
